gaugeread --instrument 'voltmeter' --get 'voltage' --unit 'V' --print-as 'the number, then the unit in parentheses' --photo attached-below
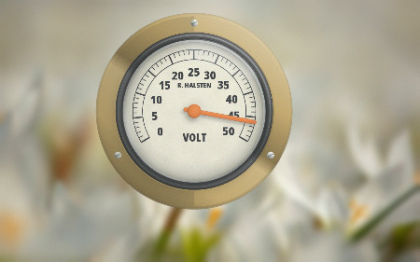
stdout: 46 (V)
